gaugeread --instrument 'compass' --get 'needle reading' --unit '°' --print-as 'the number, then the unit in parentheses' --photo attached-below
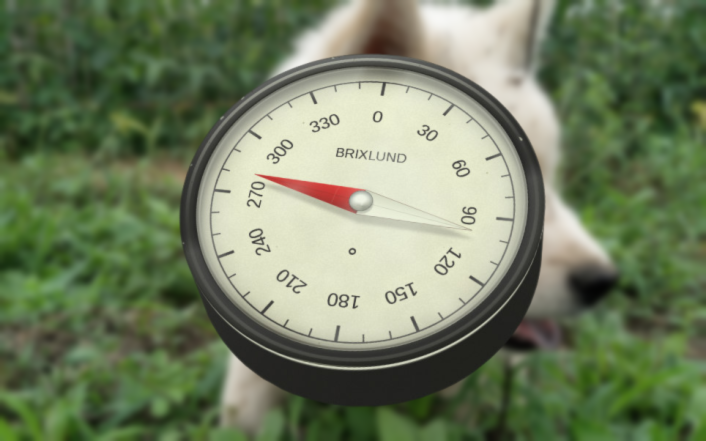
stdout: 280 (°)
